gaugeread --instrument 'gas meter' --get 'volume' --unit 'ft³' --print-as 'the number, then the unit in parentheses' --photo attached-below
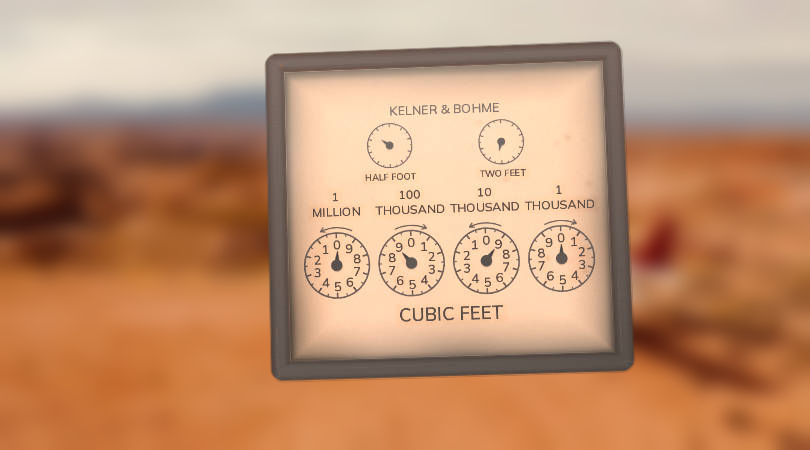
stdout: 989000 (ft³)
